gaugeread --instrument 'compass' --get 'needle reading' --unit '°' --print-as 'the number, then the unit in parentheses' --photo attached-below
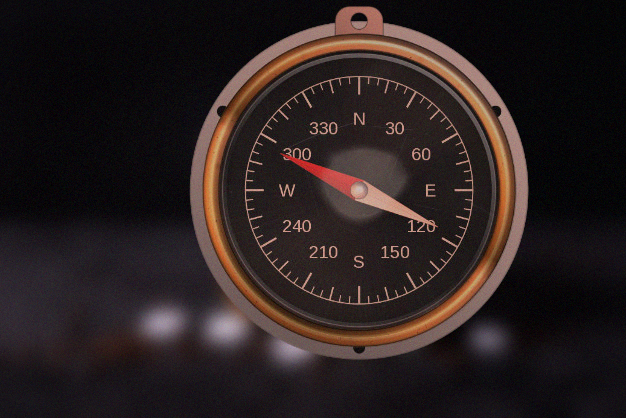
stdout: 295 (°)
